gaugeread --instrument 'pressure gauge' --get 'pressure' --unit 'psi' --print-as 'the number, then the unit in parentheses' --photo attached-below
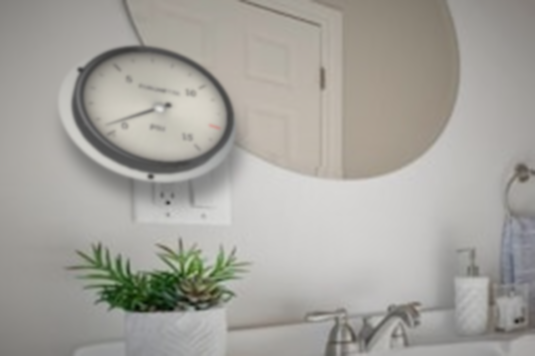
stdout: 0.5 (psi)
